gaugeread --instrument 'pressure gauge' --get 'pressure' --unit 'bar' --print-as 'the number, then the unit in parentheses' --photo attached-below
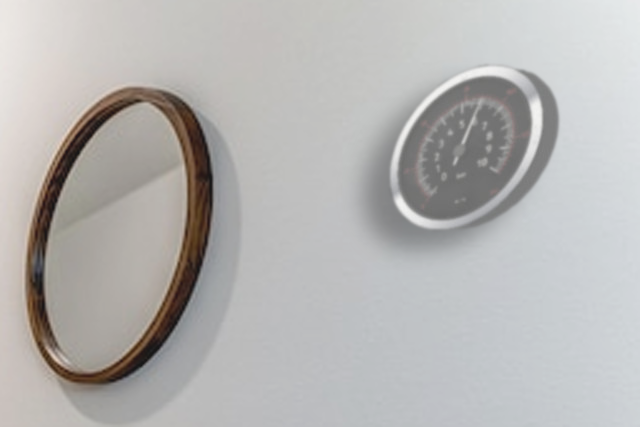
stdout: 6 (bar)
